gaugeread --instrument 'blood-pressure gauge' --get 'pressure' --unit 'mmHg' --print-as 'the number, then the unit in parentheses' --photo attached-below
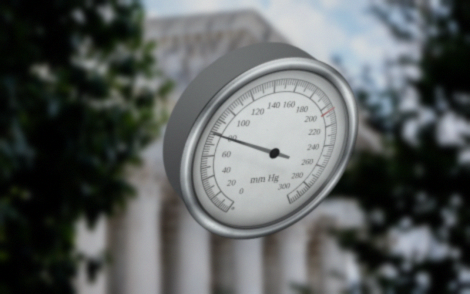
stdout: 80 (mmHg)
